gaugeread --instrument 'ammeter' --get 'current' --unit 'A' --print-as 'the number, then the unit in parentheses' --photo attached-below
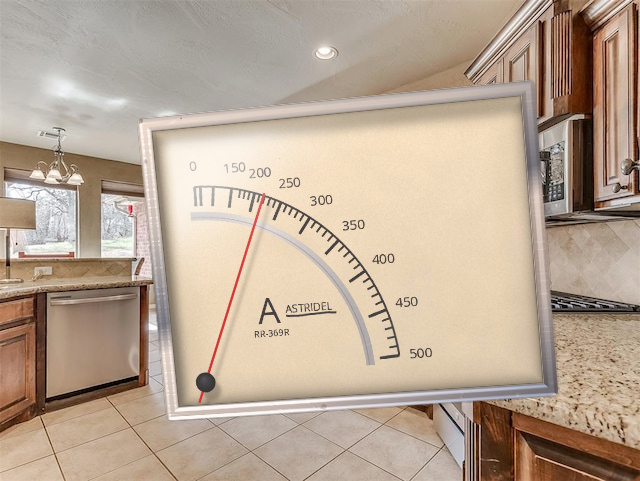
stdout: 220 (A)
